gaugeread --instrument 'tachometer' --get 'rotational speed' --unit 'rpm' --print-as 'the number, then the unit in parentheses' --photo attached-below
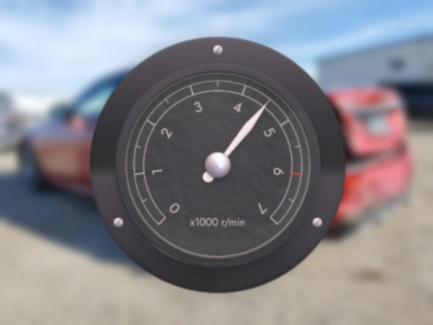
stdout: 4500 (rpm)
